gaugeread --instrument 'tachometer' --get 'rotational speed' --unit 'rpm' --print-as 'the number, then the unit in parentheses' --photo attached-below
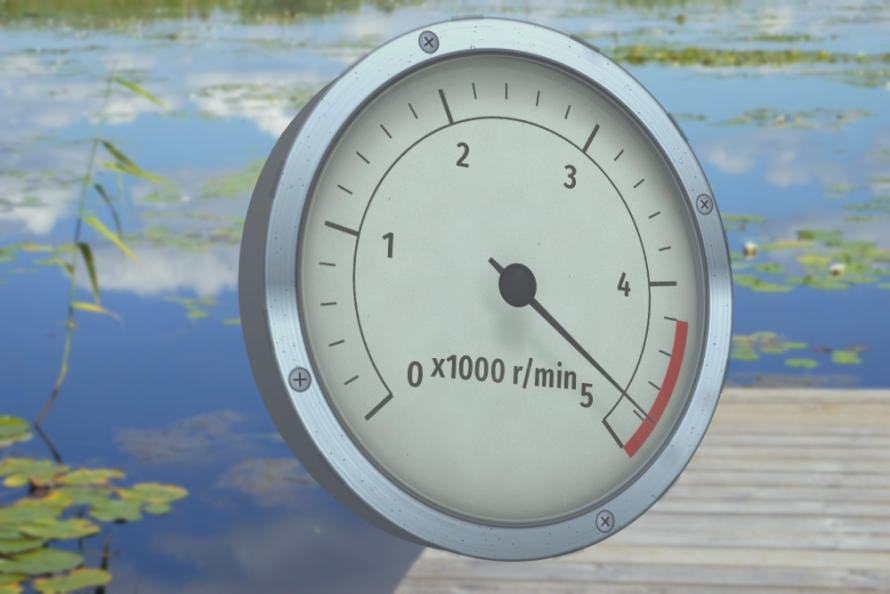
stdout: 4800 (rpm)
